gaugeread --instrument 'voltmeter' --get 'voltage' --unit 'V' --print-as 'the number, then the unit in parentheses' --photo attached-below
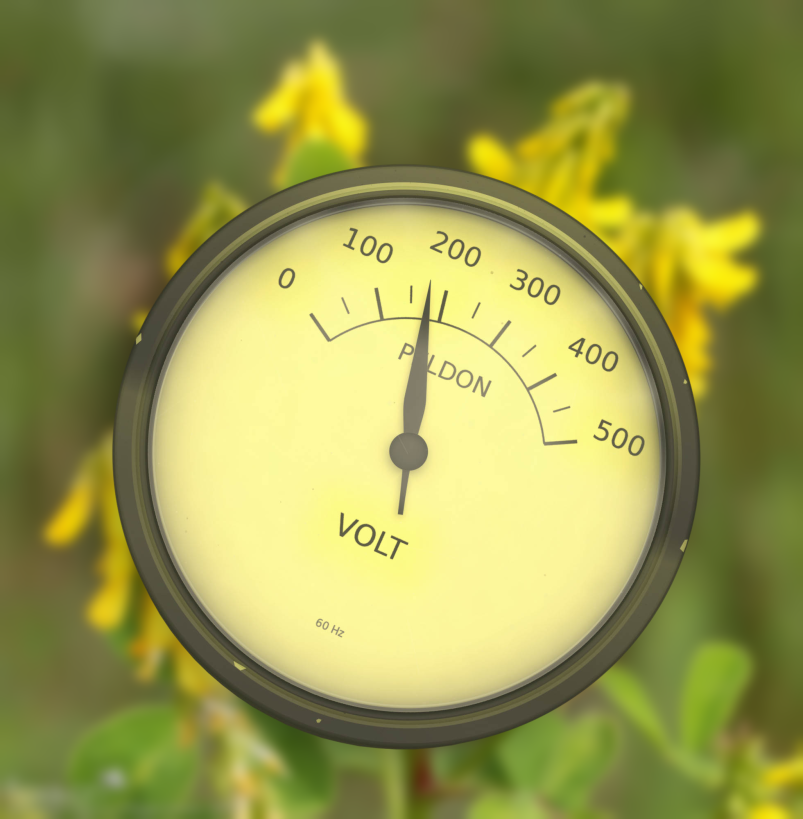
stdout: 175 (V)
